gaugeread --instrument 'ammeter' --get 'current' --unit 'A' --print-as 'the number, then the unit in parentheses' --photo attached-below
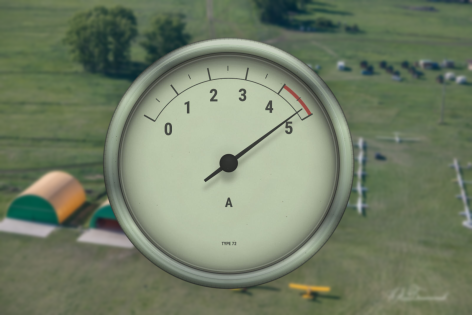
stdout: 4.75 (A)
